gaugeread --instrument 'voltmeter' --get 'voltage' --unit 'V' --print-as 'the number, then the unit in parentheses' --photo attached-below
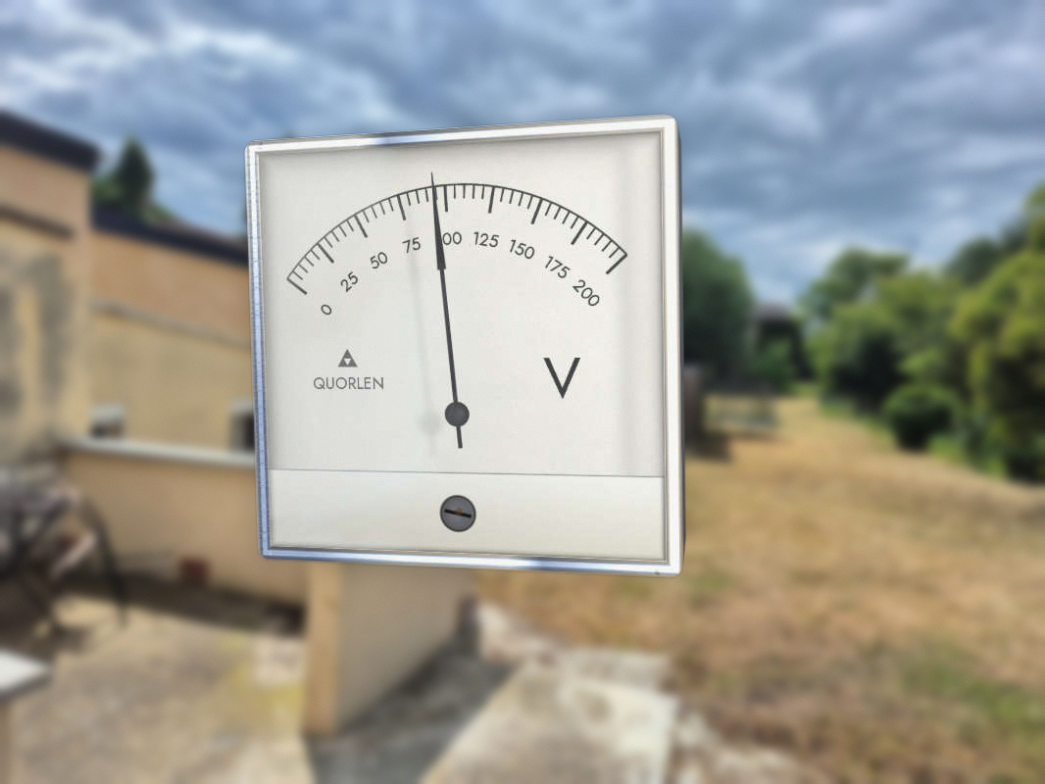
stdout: 95 (V)
